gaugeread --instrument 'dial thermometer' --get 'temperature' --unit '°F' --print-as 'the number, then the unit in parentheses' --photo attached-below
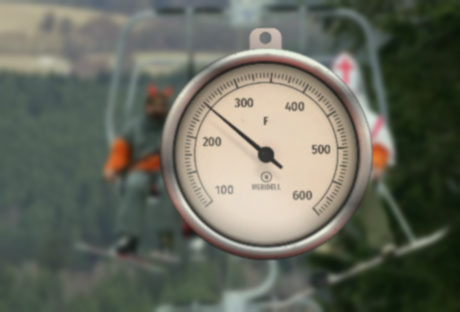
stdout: 250 (°F)
